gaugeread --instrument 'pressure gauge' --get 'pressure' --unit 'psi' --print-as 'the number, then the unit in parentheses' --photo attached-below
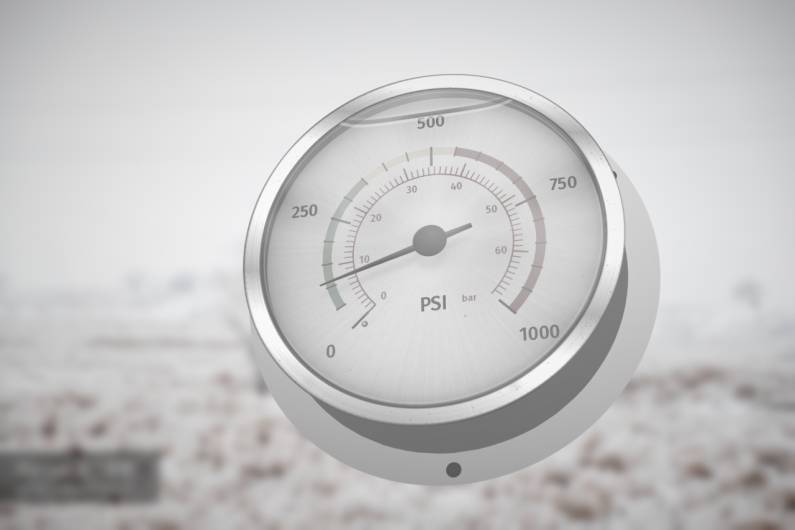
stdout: 100 (psi)
